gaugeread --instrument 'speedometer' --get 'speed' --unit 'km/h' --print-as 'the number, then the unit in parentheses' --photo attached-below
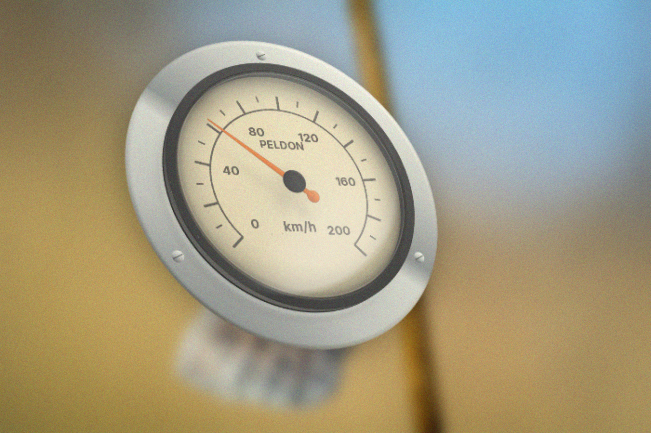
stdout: 60 (km/h)
